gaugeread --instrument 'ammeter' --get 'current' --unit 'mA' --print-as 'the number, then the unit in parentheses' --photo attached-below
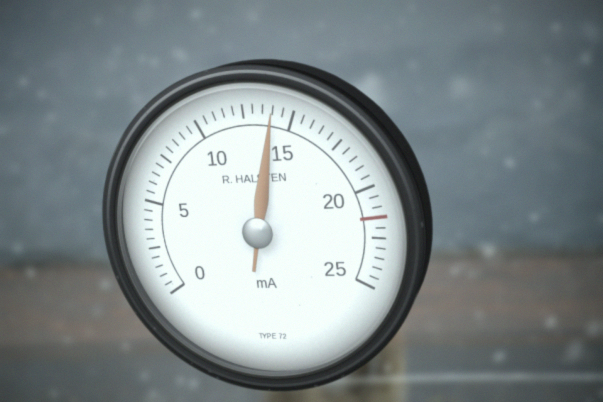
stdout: 14 (mA)
